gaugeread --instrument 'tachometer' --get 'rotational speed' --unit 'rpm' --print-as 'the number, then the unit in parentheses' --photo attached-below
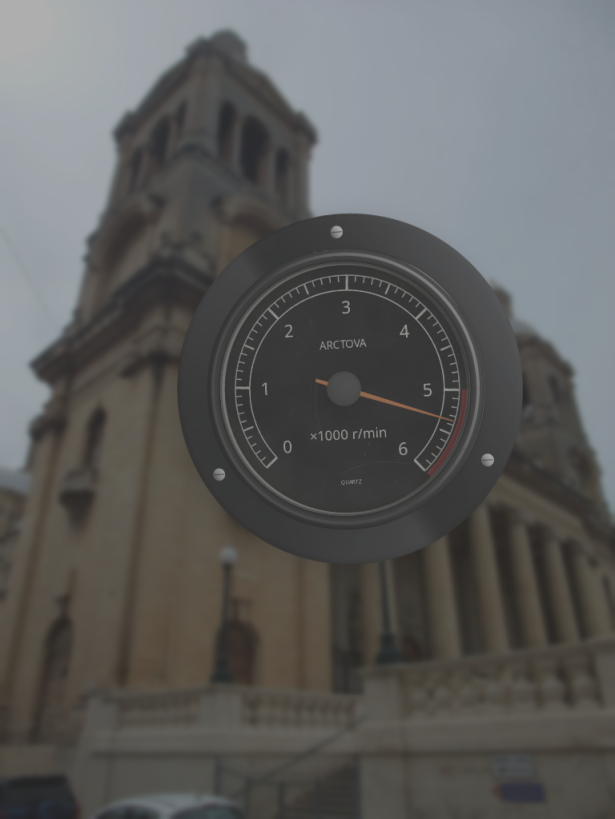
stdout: 5350 (rpm)
